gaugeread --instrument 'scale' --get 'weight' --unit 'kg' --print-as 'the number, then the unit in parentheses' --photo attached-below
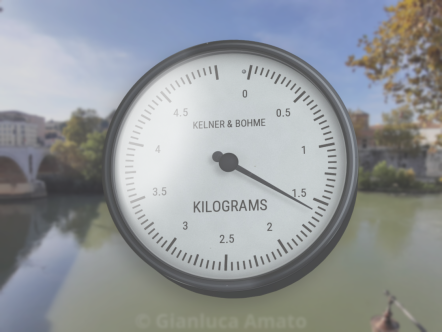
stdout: 1.6 (kg)
